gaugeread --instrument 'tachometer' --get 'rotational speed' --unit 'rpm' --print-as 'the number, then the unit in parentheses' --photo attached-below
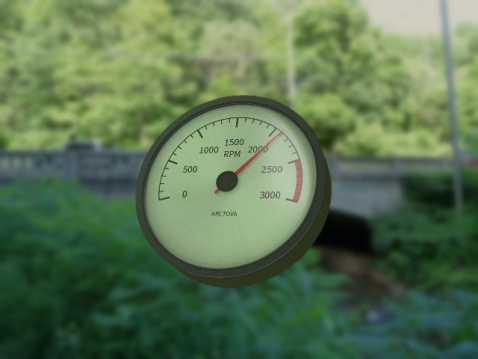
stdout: 2100 (rpm)
